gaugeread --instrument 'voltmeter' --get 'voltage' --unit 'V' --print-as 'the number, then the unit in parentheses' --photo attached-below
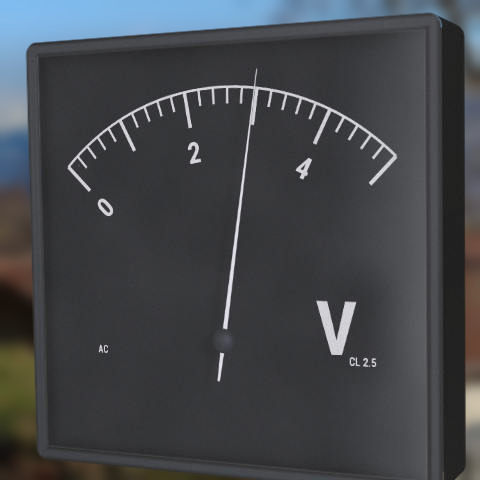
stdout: 3 (V)
